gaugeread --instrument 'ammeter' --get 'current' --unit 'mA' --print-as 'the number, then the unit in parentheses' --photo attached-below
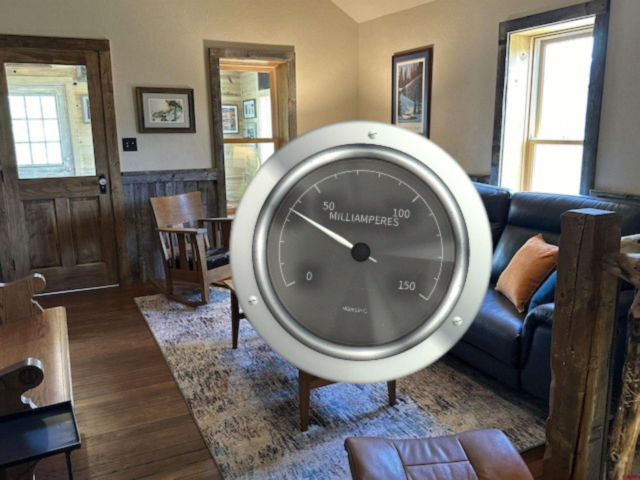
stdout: 35 (mA)
